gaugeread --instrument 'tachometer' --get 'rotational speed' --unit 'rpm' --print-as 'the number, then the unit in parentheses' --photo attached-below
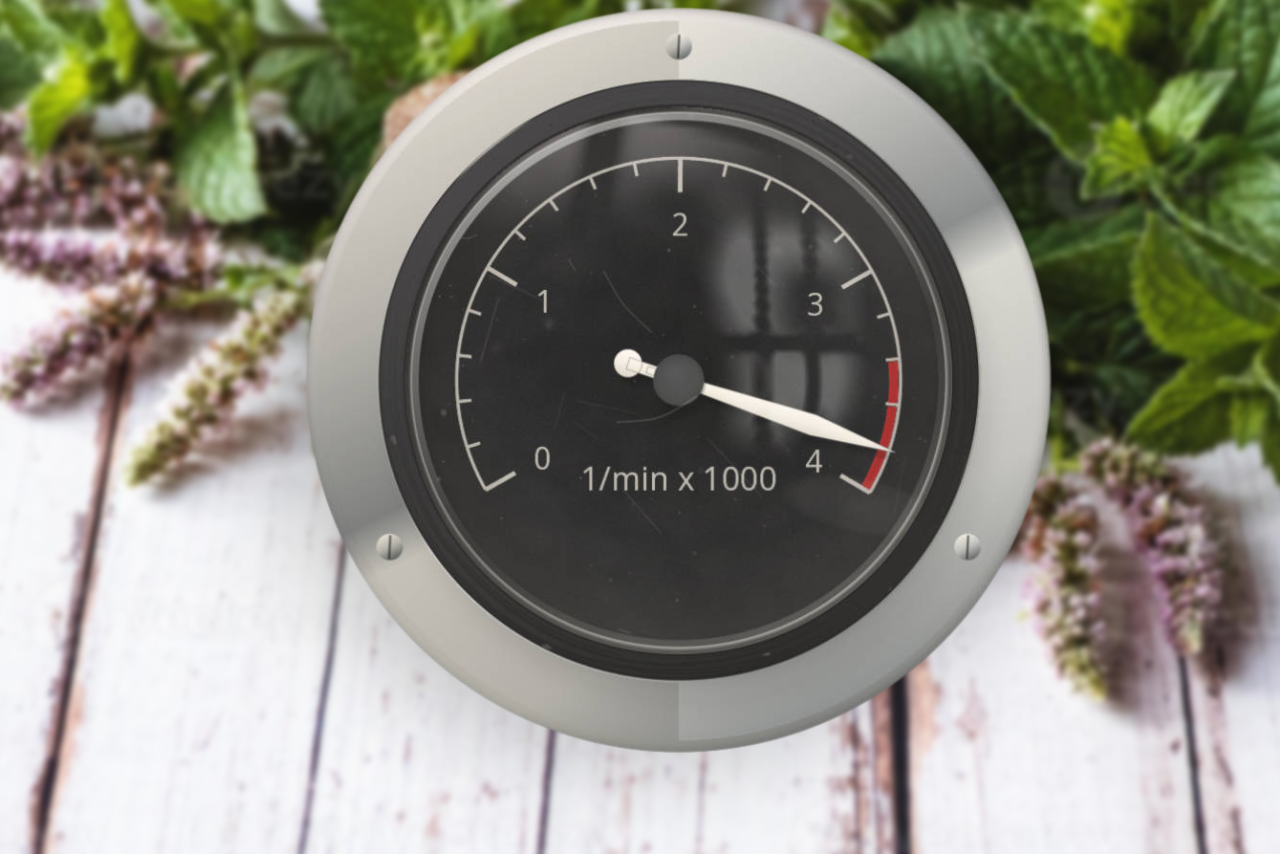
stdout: 3800 (rpm)
